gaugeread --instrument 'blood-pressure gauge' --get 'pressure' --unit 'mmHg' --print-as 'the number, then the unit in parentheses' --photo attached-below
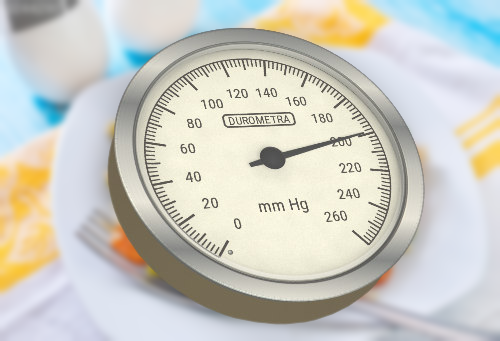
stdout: 200 (mmHg)
